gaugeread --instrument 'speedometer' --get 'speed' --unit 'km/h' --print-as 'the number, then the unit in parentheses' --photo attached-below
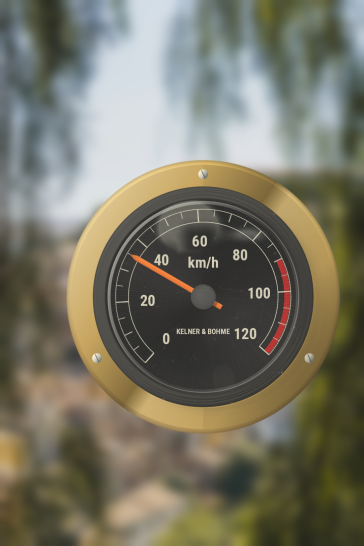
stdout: 35 (km/h)
